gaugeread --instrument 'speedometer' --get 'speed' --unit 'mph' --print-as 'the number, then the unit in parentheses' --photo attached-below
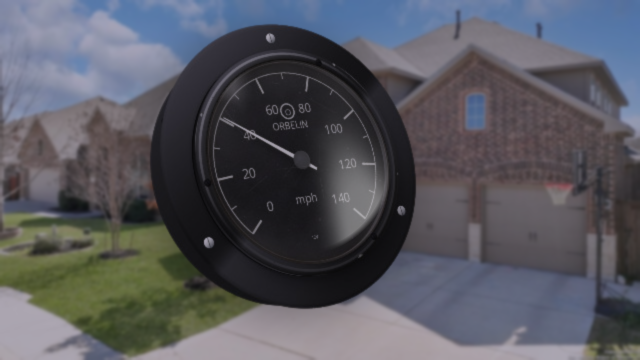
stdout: 40 (mph)
